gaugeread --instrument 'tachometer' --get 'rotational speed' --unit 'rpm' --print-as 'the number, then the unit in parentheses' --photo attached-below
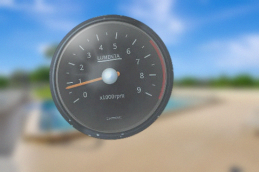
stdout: 750 (rpm)
